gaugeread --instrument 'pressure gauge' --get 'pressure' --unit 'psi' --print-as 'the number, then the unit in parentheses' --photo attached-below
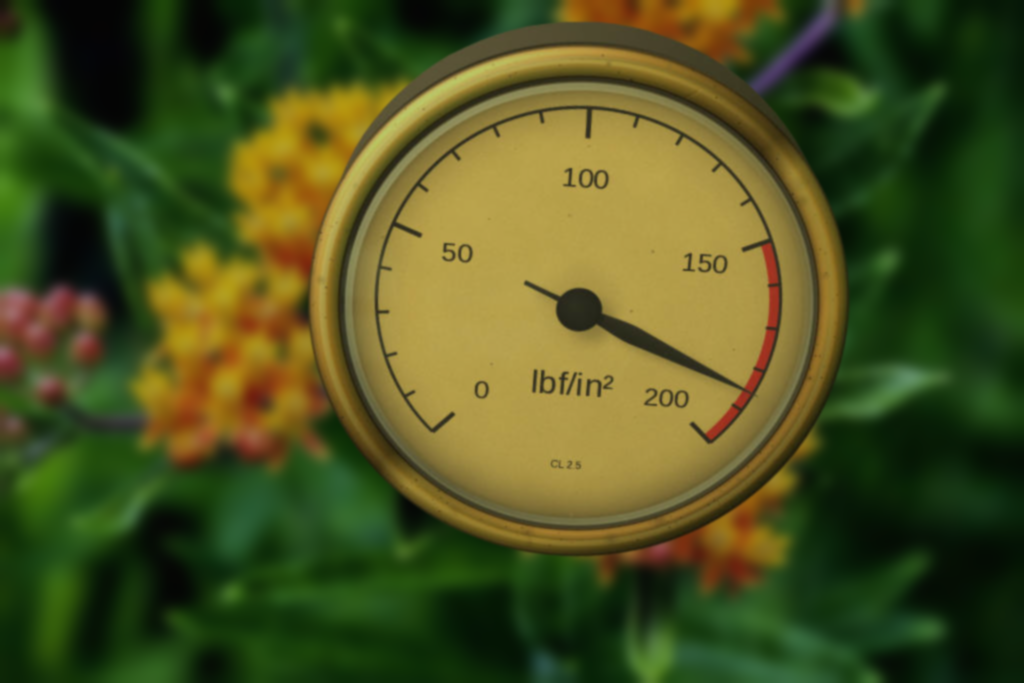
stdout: 185 (psi)
